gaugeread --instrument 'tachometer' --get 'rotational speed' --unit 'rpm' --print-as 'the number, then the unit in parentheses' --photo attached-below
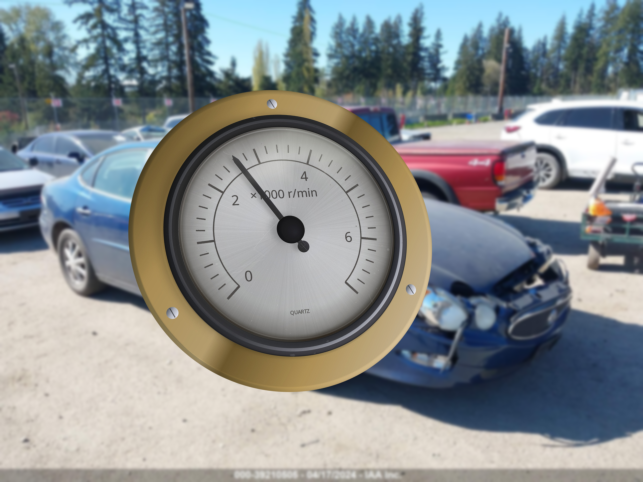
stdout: 2600 (rpm)
